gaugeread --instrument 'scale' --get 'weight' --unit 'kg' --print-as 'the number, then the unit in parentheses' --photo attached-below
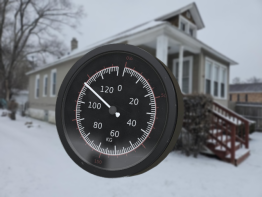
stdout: 110 (kg)
